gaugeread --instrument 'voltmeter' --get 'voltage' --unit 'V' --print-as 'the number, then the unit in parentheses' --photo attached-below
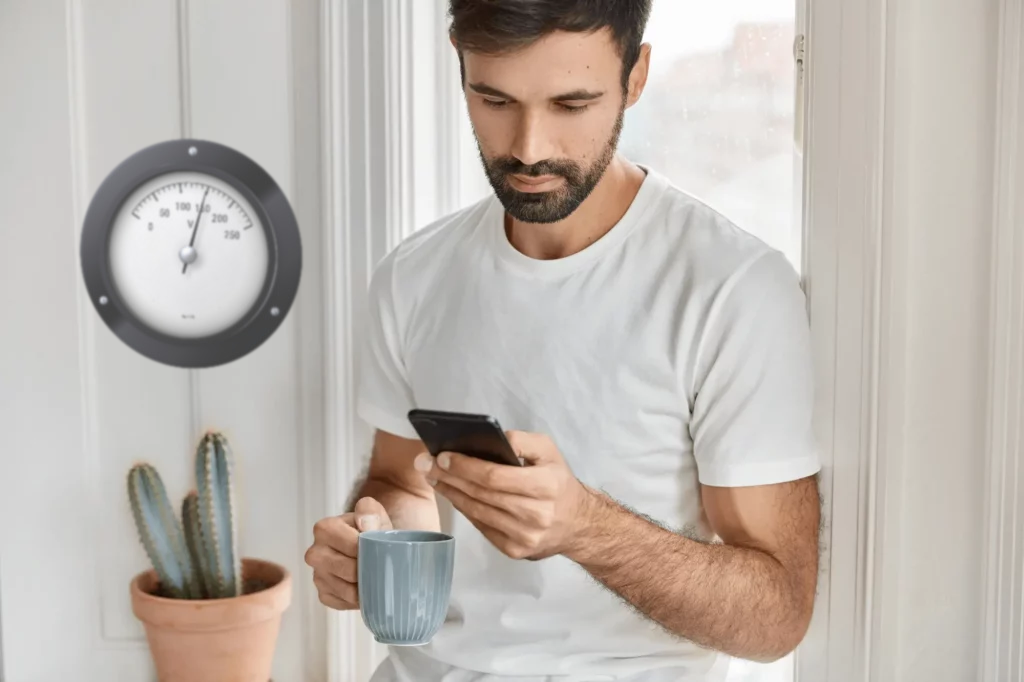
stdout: 150 (V)
